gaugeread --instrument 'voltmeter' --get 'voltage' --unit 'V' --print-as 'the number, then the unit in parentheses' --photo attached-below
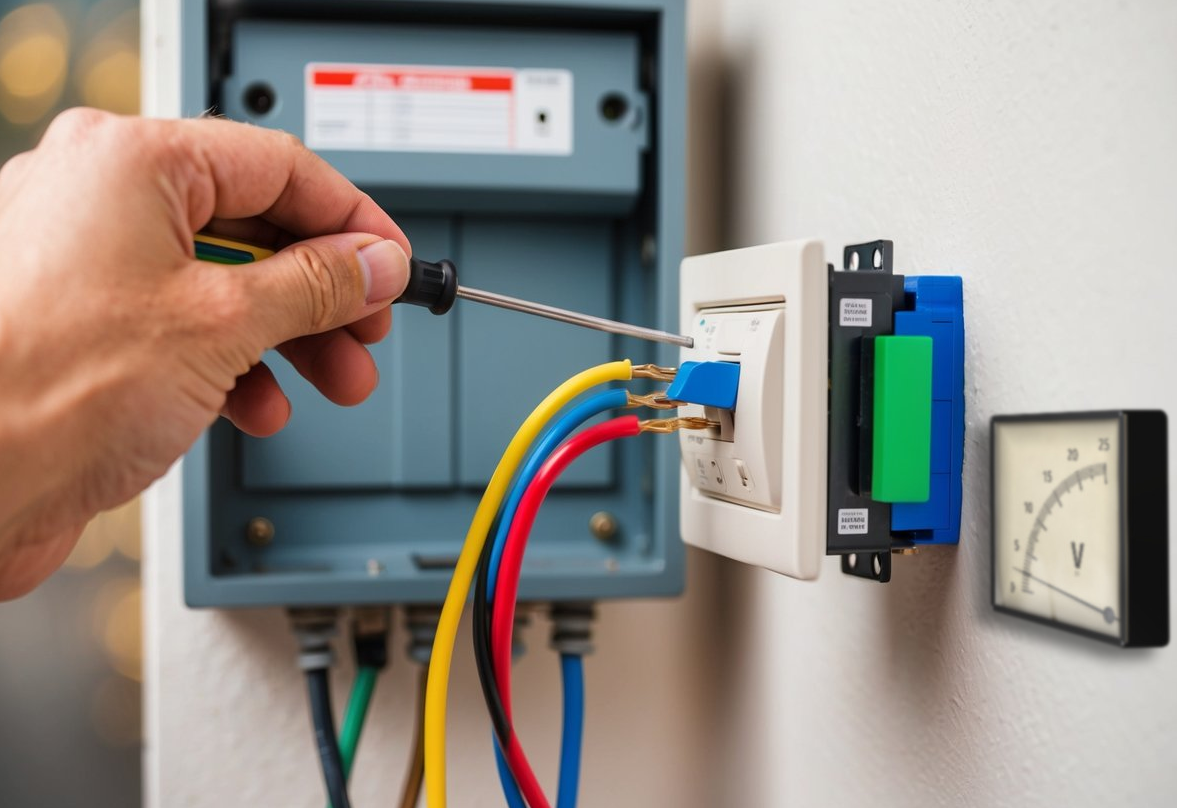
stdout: 2.5 (V)
